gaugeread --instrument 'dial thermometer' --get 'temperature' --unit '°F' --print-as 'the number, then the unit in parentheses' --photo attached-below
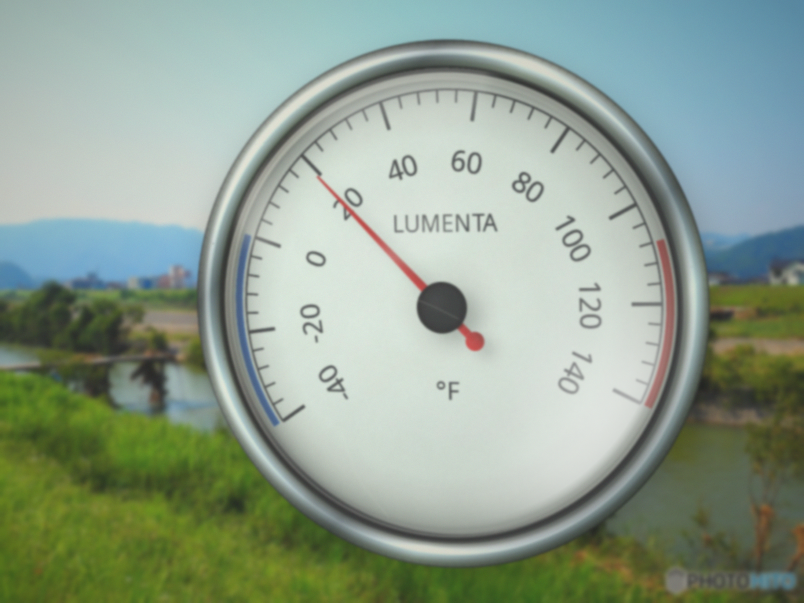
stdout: 20 (°F)
